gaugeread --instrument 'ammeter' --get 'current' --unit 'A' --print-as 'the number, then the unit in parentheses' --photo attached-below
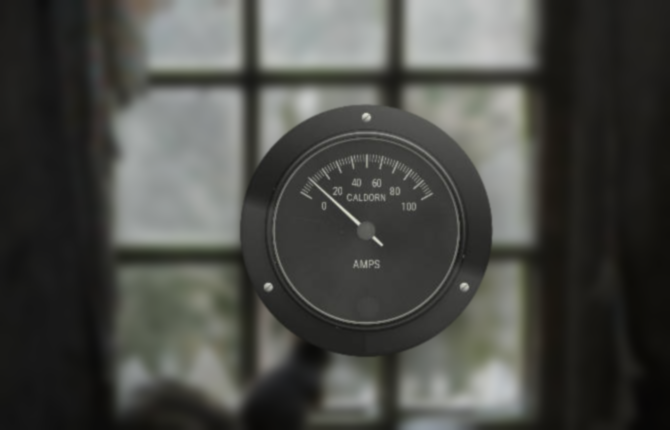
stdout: 10 (A)
